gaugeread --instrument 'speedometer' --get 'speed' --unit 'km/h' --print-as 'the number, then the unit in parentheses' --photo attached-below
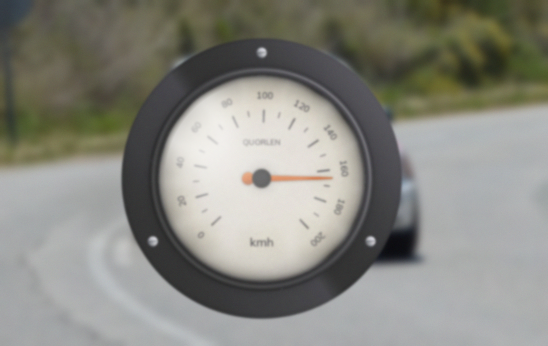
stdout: 165 (km/h)
